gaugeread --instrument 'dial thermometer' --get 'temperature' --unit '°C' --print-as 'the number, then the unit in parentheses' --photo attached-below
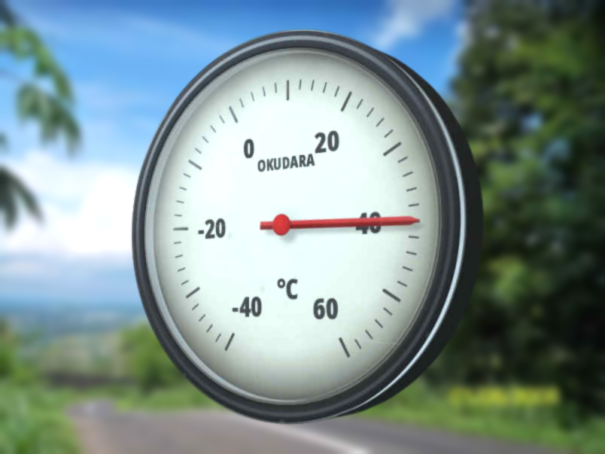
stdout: 40 (°C)
